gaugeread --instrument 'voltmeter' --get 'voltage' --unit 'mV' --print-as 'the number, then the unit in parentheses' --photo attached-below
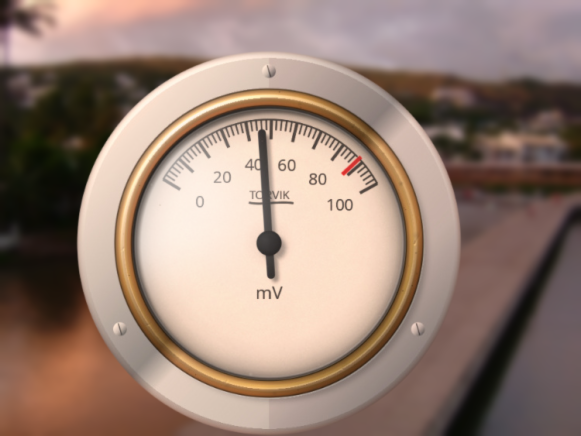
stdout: 46 (mV)
